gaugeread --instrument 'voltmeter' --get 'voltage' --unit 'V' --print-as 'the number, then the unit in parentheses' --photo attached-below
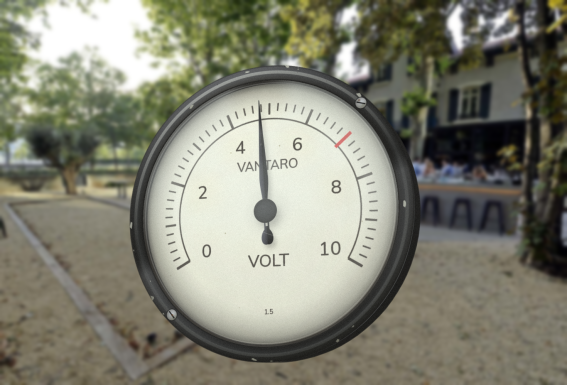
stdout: 4.8 (V)
